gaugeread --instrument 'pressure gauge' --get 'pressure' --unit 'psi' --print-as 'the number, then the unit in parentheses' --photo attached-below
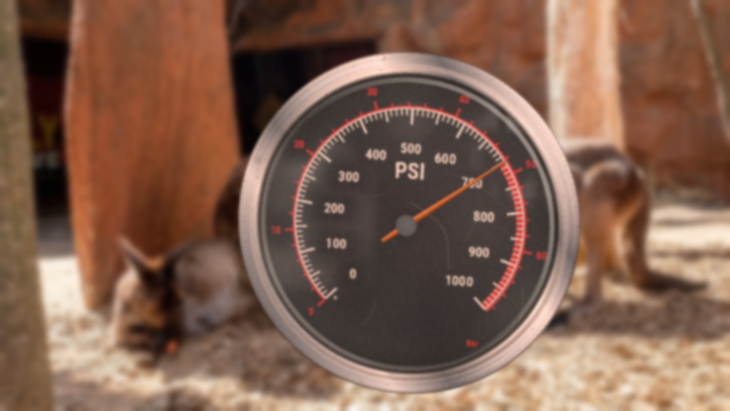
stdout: 700 (psi)
